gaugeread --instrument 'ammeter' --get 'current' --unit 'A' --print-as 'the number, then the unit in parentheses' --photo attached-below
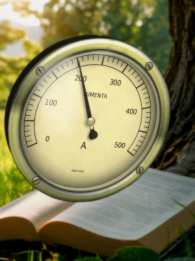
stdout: 200 (A)
